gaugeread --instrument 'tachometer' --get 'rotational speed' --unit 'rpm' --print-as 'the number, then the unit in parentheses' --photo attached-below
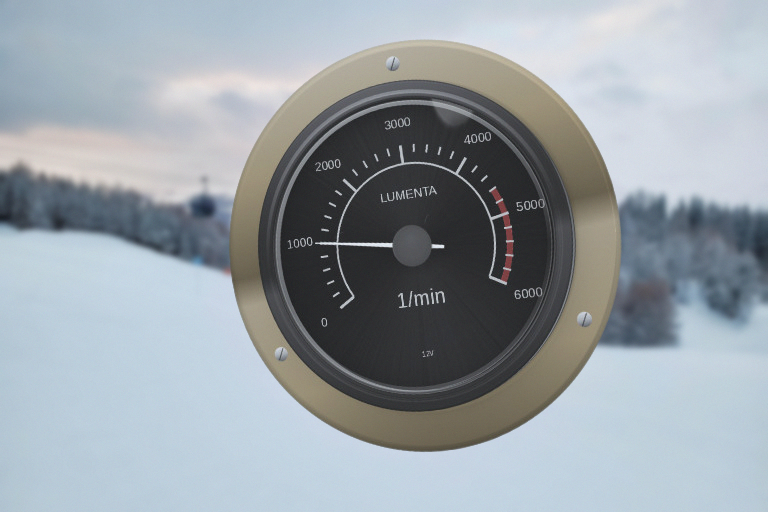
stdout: 1000 (rpm)
